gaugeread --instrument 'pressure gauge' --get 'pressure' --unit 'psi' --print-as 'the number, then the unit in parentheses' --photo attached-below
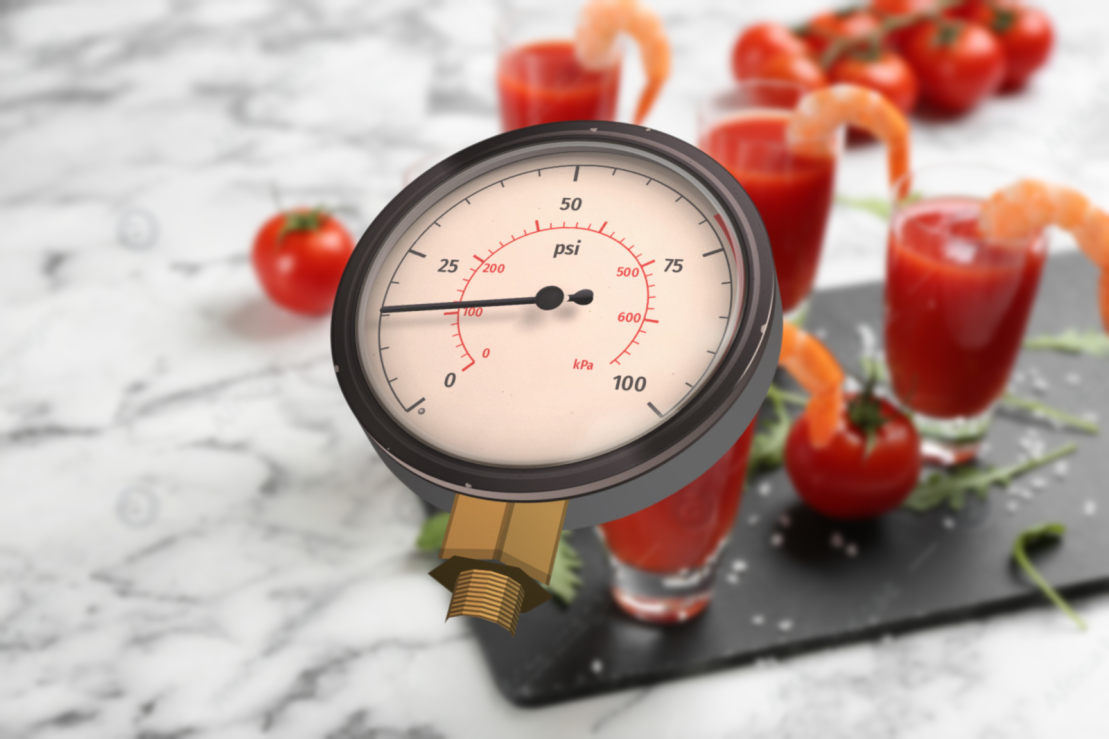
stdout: 15 (psi)
